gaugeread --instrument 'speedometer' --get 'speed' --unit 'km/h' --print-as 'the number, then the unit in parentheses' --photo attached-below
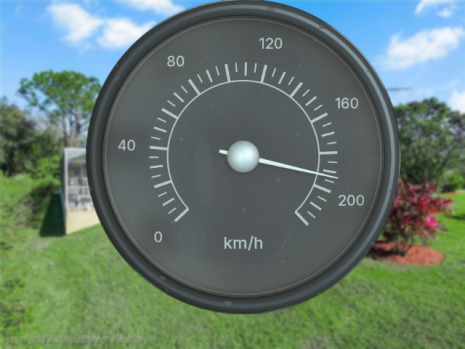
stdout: 192.5 (km/h)
